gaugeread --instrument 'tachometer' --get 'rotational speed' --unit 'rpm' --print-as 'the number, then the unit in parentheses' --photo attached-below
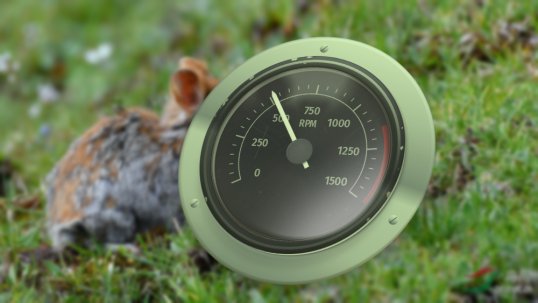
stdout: 525 (rpm)
